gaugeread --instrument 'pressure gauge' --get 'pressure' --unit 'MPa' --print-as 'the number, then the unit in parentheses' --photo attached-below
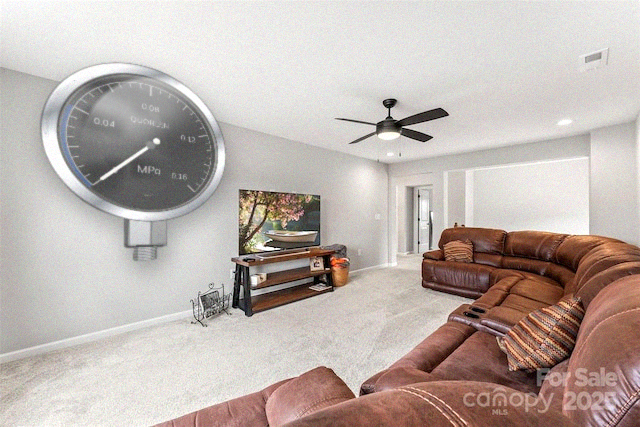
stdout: 0 (MPa)
